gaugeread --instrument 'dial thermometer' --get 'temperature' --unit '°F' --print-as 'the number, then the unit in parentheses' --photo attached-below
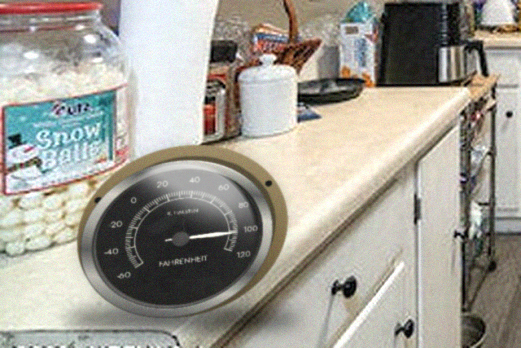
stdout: 100 (°F)
